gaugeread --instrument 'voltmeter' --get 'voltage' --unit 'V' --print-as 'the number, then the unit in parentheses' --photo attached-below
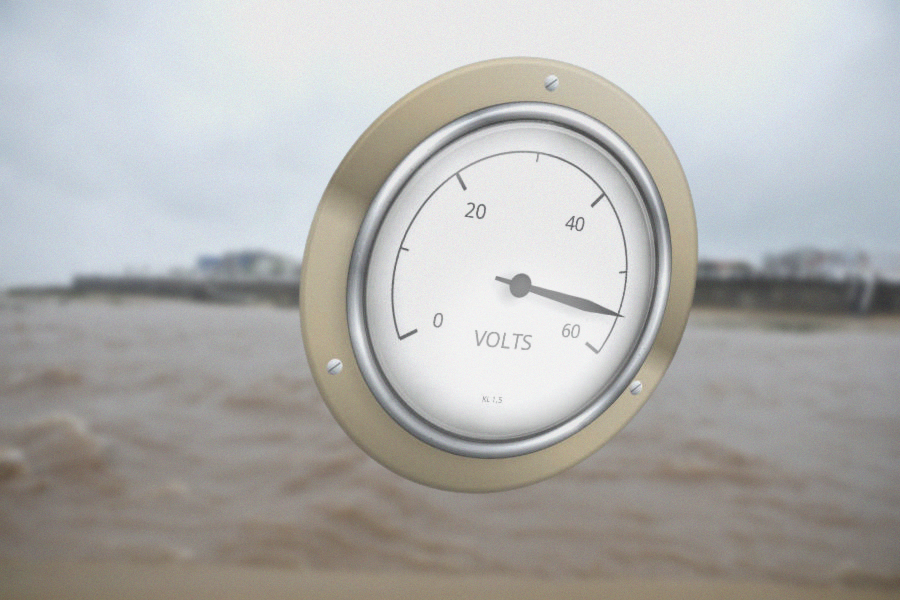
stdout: 55 (V)
